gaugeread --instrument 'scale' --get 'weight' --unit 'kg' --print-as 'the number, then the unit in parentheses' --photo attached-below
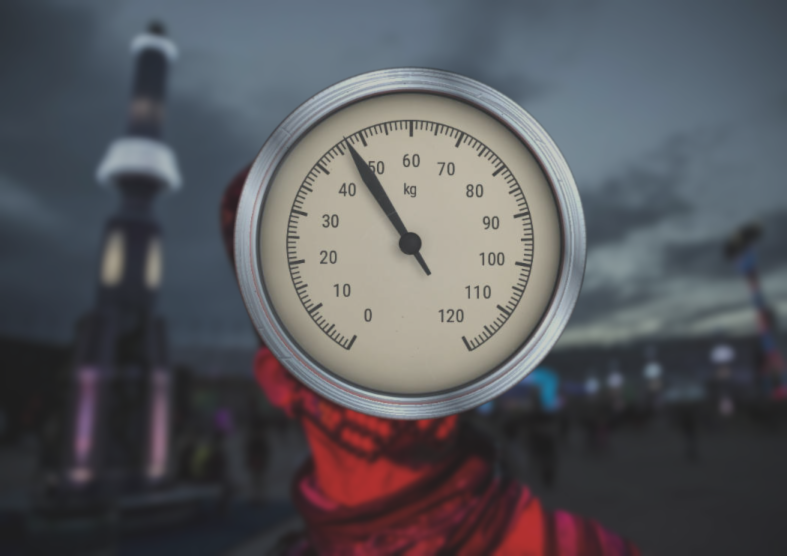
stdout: 47 (kg)
